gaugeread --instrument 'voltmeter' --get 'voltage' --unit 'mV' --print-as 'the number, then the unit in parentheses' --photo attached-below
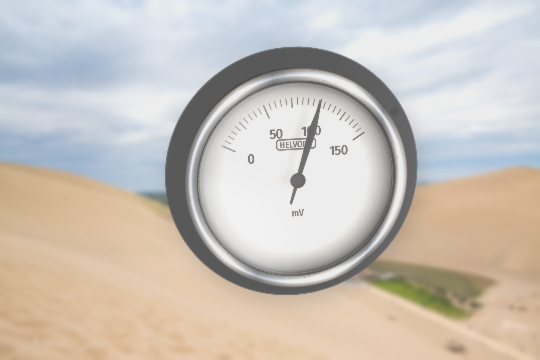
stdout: 100 (mV)
